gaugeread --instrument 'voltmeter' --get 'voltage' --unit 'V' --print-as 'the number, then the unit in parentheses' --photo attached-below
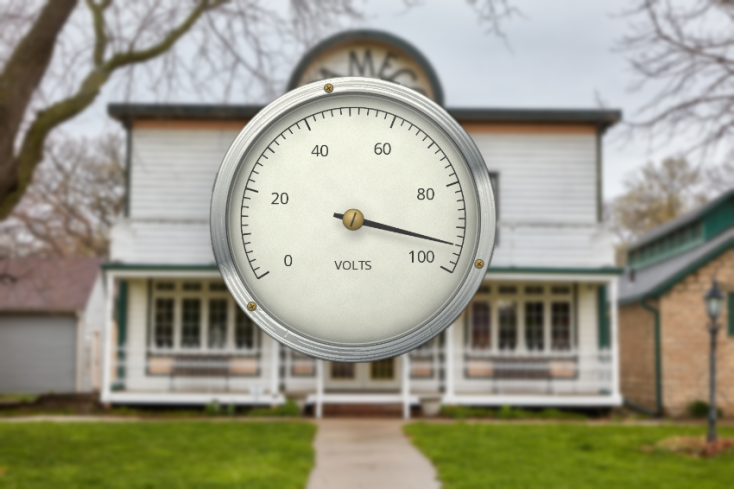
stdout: 94 (V)
